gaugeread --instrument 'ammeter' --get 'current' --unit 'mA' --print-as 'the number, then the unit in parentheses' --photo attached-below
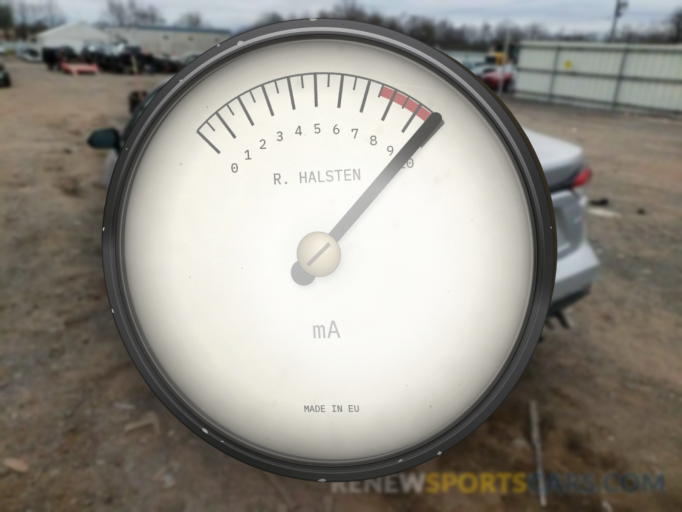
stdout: 9.75 (mA)
